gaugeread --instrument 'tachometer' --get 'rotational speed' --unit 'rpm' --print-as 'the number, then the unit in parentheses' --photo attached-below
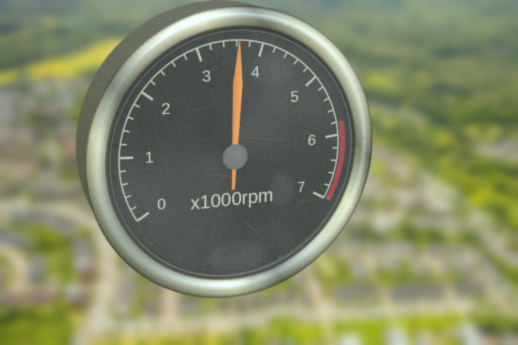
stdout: 3600 (rpm)
